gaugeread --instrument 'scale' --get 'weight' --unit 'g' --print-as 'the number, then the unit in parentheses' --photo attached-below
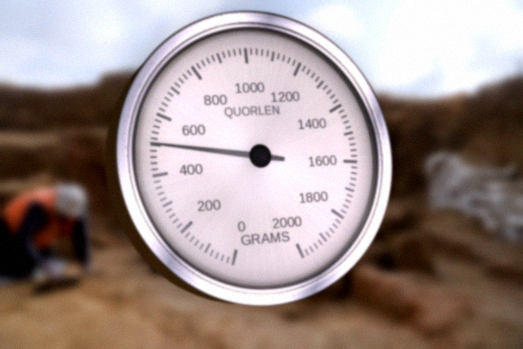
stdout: 500 (g)
